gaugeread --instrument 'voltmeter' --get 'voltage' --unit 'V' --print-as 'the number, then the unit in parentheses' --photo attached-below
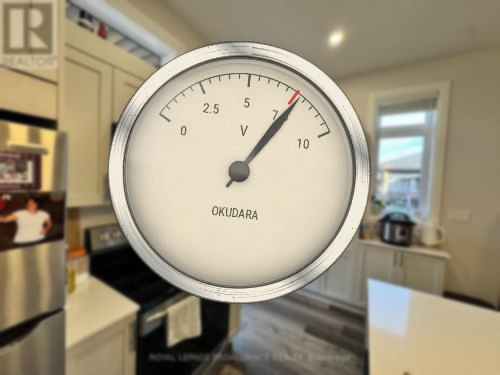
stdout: 7.75 (V)
